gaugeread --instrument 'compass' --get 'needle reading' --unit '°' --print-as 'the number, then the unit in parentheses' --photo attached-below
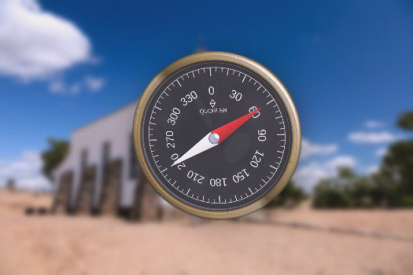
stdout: 60 (°)
